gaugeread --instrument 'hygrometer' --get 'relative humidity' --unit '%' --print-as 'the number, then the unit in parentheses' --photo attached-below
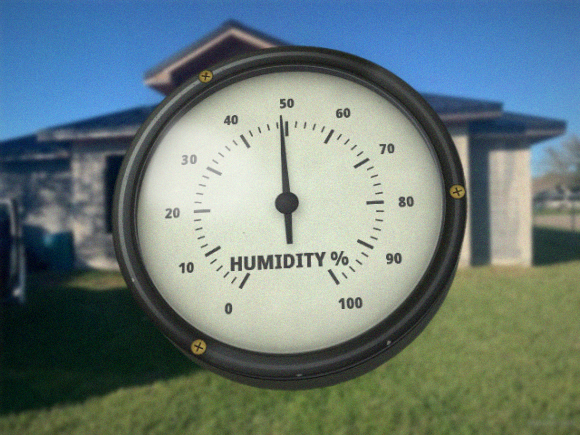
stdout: 49 (%)
